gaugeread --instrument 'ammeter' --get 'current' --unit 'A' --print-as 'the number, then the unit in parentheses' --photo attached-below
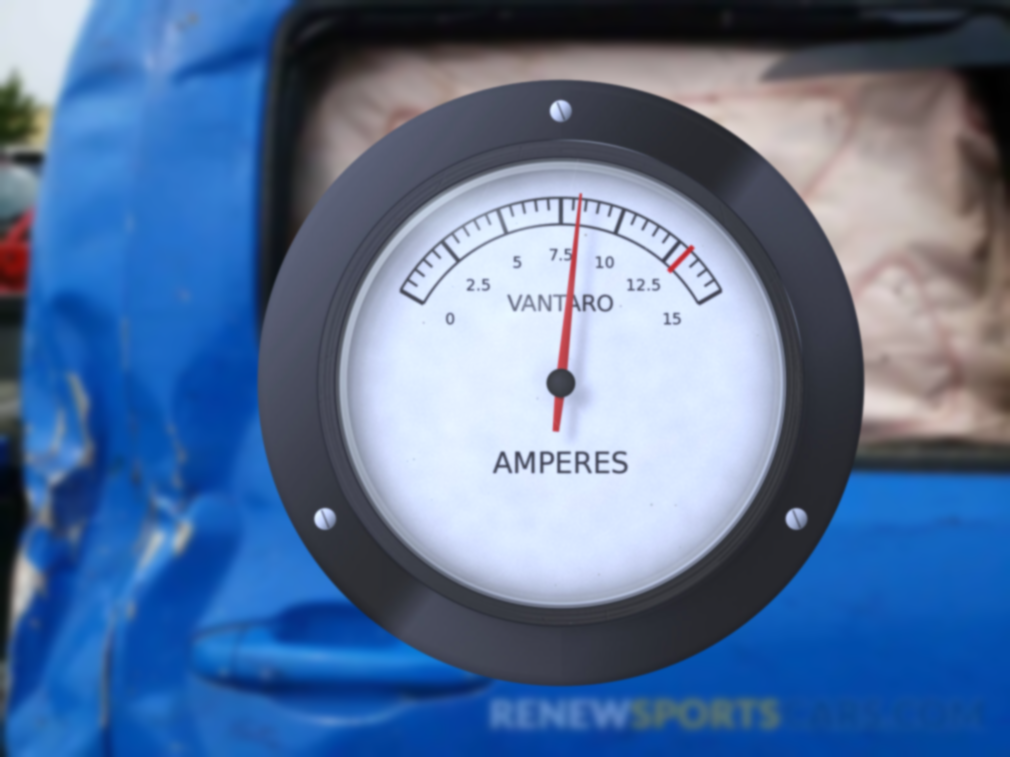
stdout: 8.25 (A)
